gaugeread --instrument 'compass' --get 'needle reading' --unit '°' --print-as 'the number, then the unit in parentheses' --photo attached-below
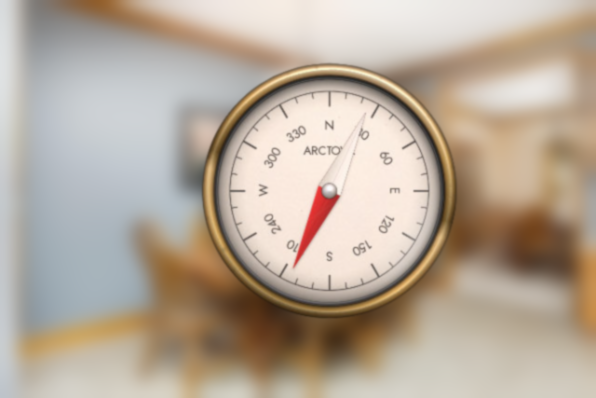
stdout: 205 (°)
